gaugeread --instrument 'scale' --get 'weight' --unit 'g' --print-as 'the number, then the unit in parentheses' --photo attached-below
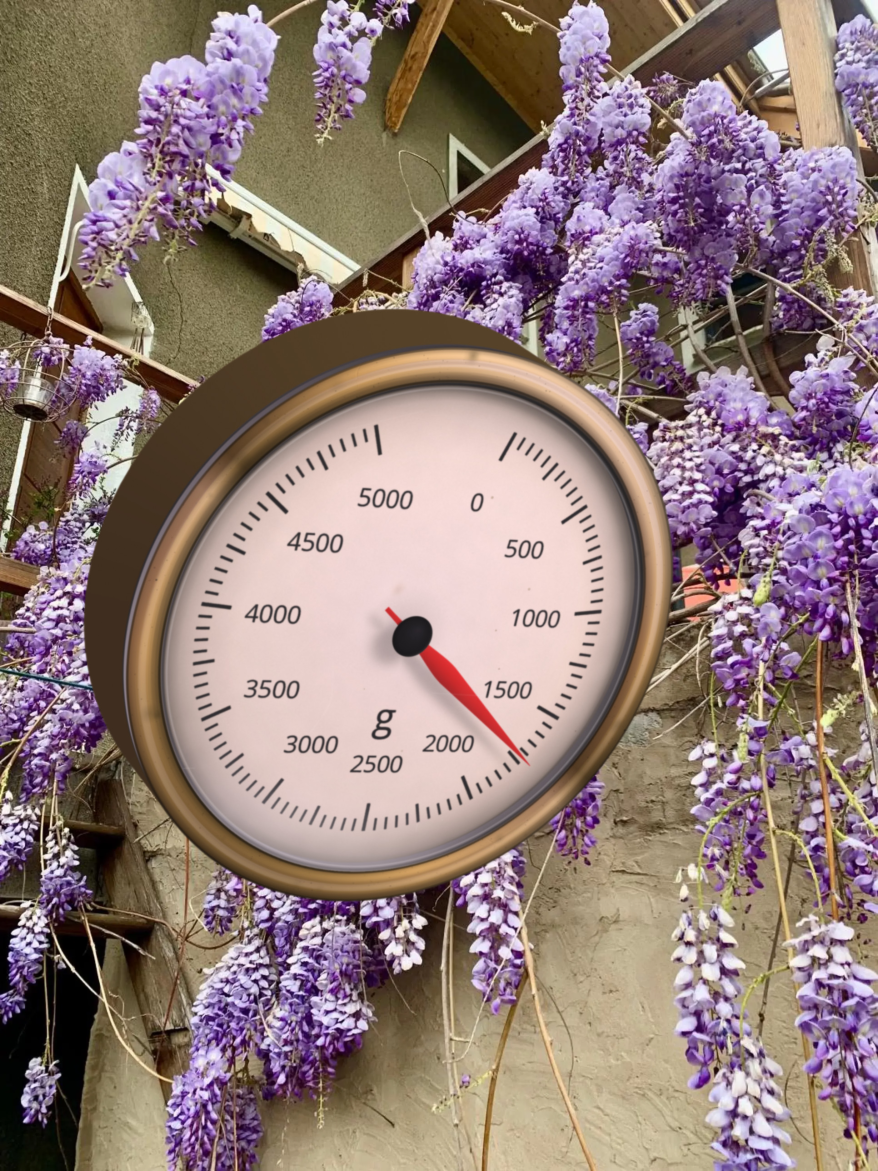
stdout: 1725 (g)
